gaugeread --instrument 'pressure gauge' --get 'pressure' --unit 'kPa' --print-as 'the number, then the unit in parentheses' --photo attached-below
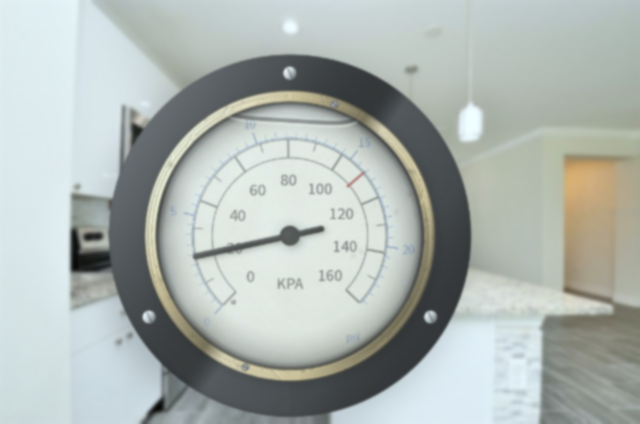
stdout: 20 (kPa)
